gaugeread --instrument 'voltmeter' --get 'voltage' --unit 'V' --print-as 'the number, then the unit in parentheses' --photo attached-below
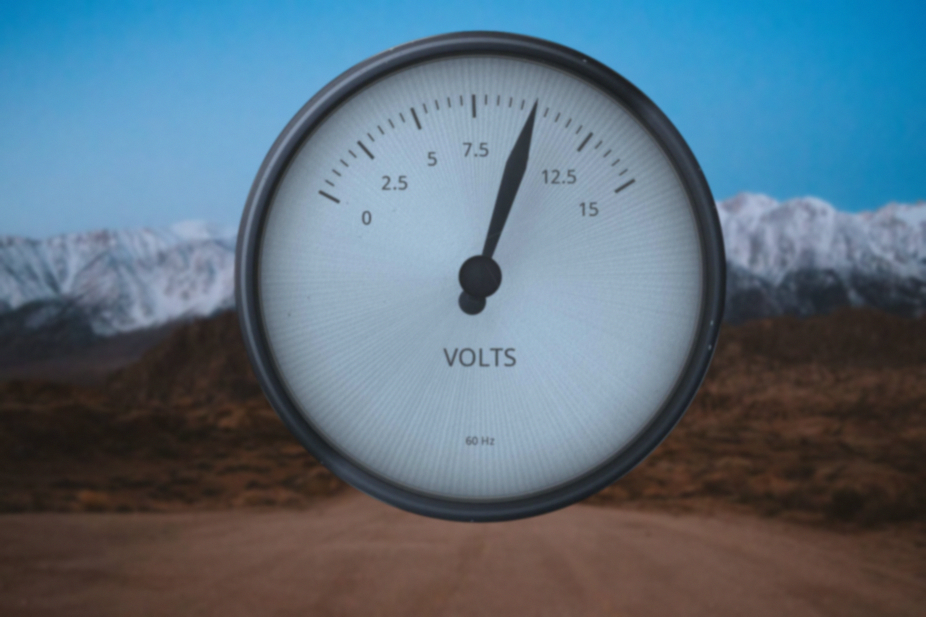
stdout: 10 (V)
